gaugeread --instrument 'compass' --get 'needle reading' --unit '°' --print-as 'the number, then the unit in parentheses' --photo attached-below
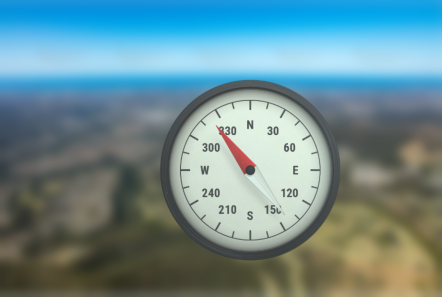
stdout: 322.5 (°)
